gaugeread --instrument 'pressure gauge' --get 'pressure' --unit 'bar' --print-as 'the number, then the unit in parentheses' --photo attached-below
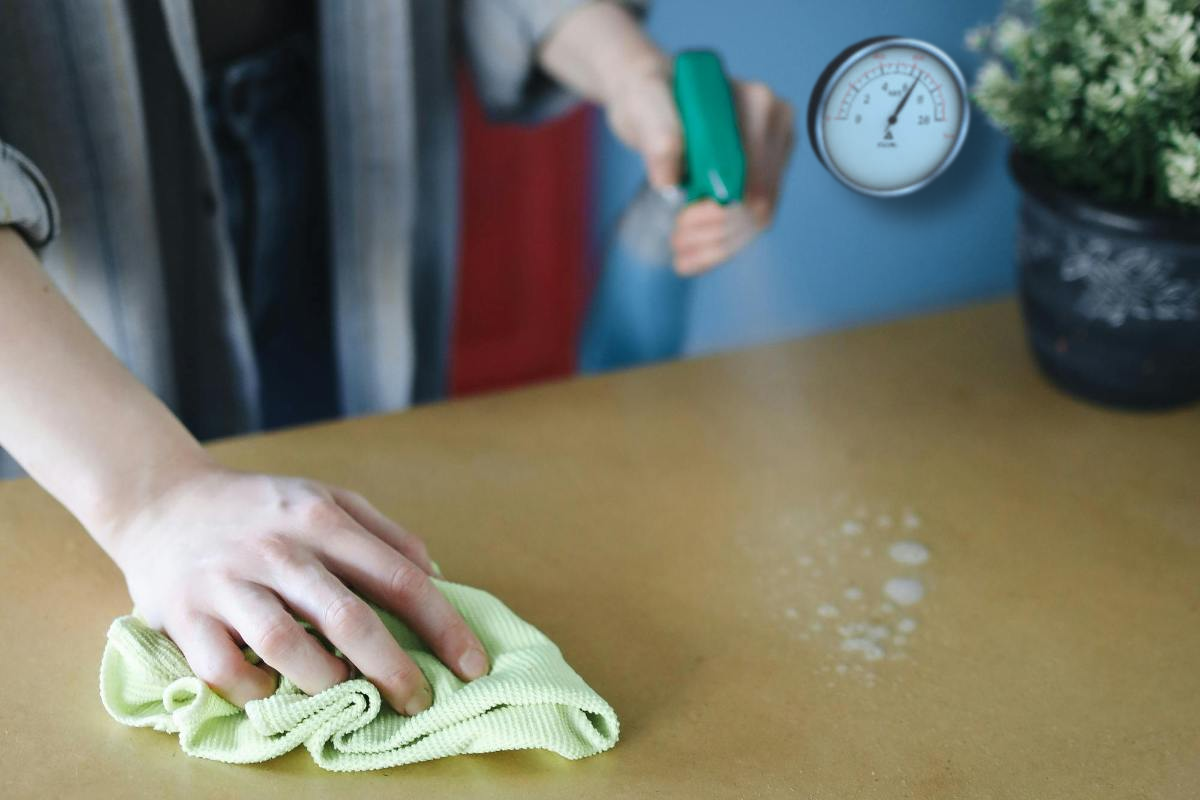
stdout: 6.5 (bar)
